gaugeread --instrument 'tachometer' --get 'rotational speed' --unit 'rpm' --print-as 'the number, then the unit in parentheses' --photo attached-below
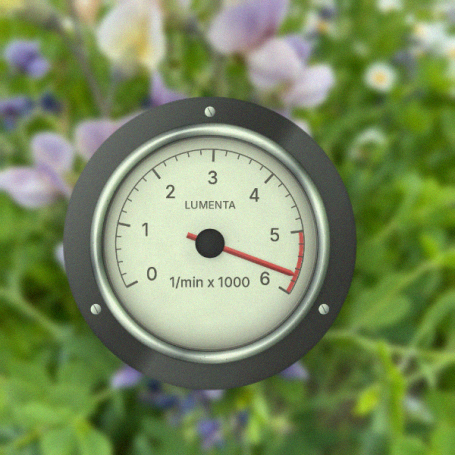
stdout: 5700 (rpm)
